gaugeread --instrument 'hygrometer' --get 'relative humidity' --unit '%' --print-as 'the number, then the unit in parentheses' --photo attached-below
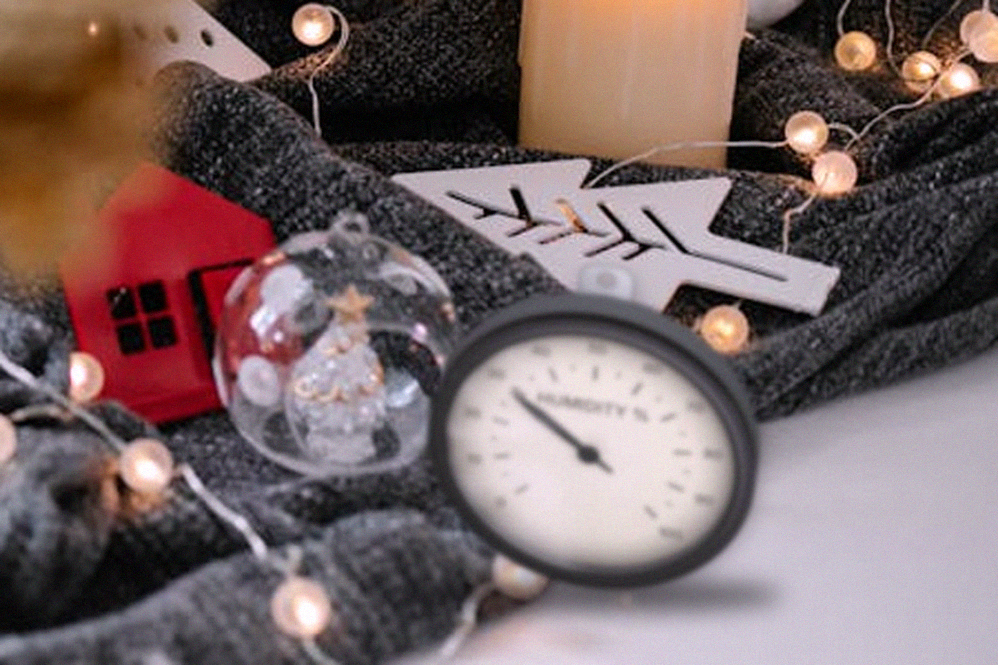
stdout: 30 (%)
